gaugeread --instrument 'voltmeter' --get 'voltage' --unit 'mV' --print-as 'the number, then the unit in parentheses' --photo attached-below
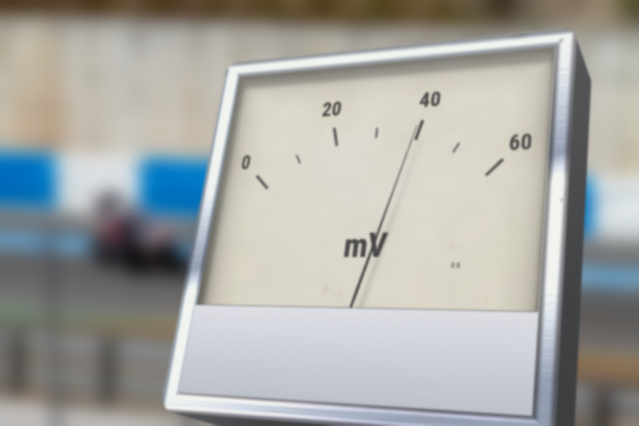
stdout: 40 (mV)
